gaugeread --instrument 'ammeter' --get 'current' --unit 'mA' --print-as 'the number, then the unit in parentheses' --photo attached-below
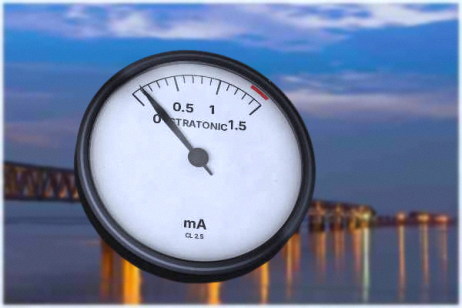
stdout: 0.1 (mA)
